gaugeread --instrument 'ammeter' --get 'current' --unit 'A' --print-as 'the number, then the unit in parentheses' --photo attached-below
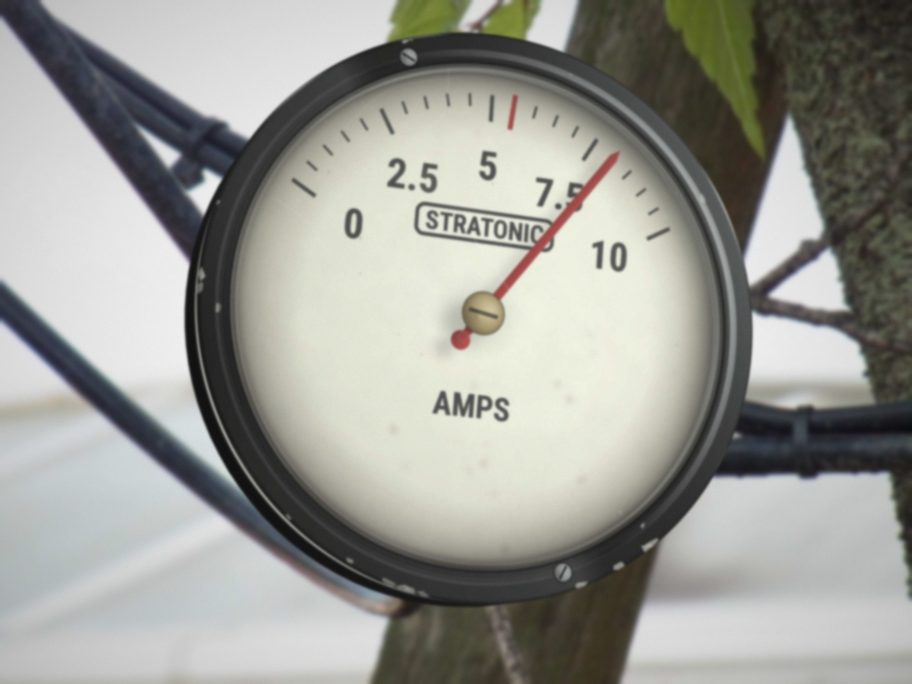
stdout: 8 (A)
